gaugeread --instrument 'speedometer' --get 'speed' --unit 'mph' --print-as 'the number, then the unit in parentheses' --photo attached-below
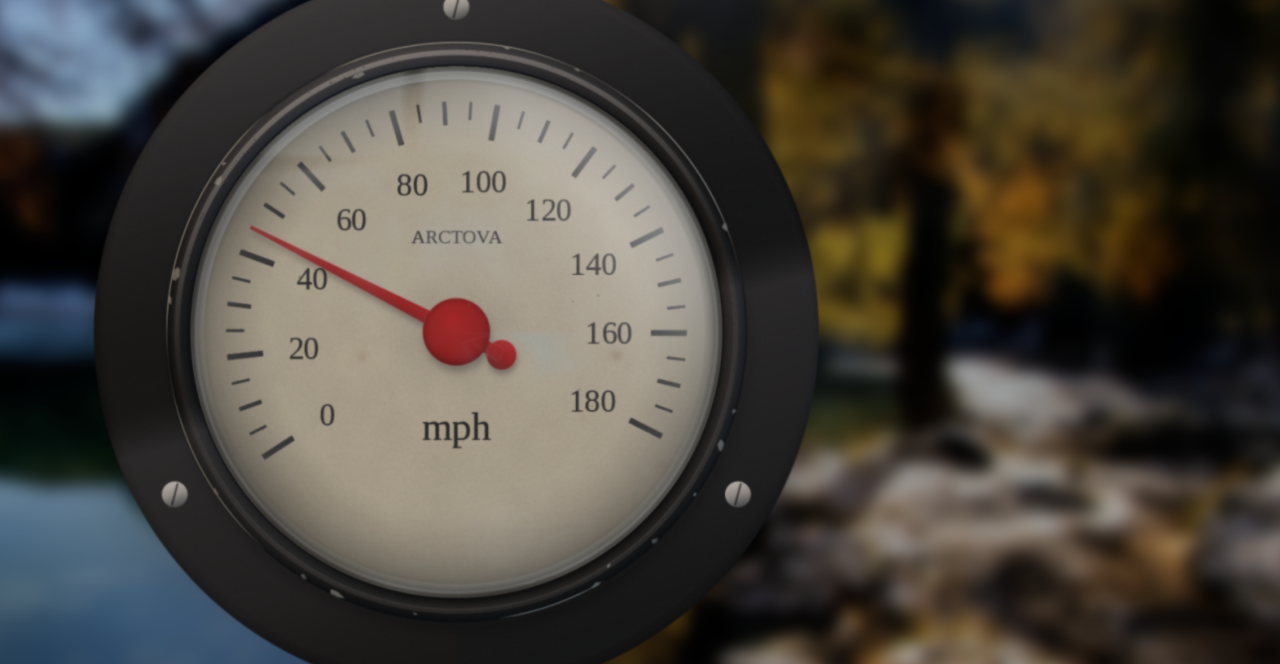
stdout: 45 (mph)
